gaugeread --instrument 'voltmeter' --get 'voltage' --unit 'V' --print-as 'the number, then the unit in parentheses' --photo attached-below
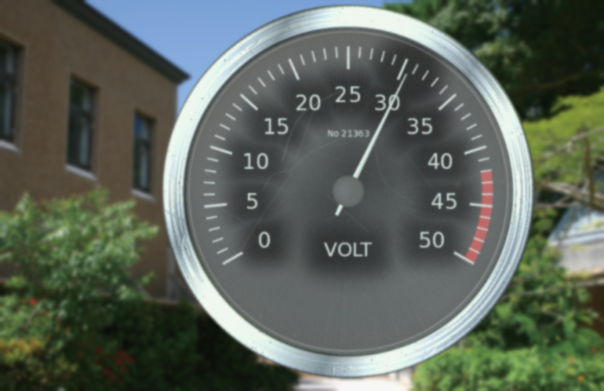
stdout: 30.5 (V)
